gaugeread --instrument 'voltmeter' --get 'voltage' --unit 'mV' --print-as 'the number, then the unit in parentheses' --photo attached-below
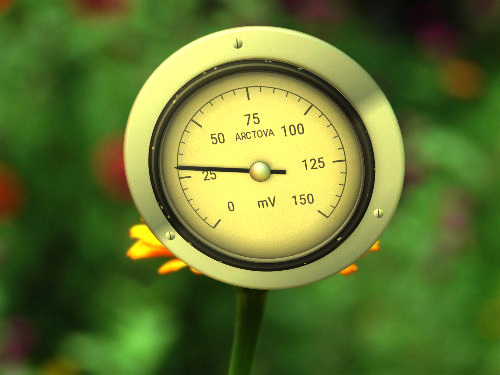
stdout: 30 (mV)
